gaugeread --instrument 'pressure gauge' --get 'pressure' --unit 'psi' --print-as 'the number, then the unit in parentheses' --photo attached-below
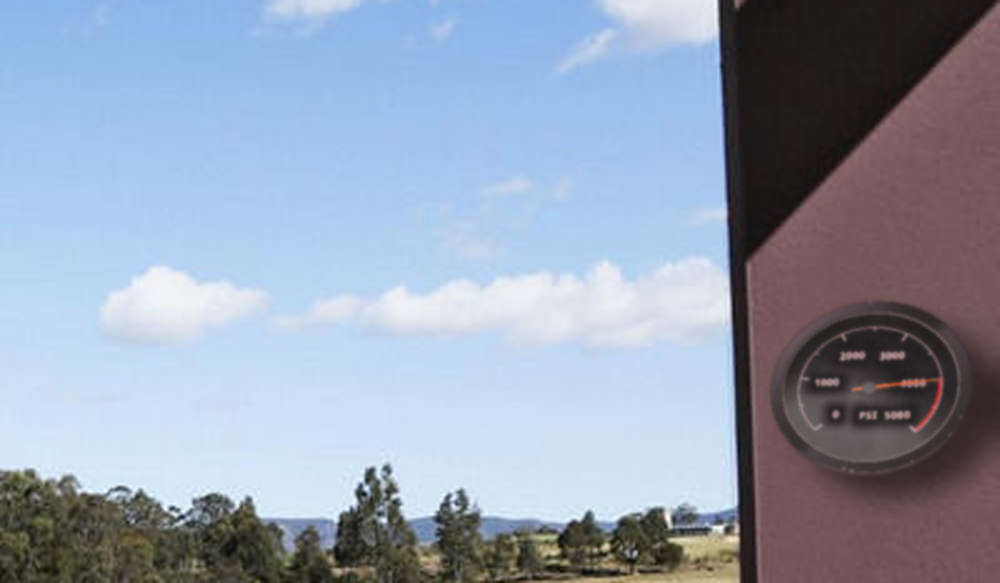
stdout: 4000 (psi)
